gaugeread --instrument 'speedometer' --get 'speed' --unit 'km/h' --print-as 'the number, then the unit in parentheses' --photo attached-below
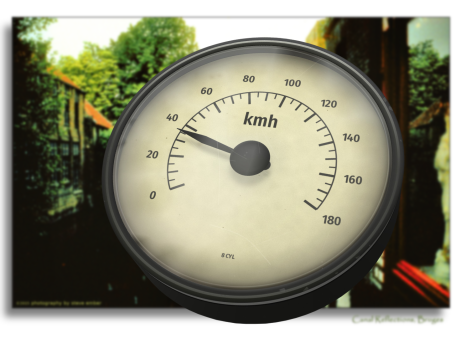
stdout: 35 (km/h)
